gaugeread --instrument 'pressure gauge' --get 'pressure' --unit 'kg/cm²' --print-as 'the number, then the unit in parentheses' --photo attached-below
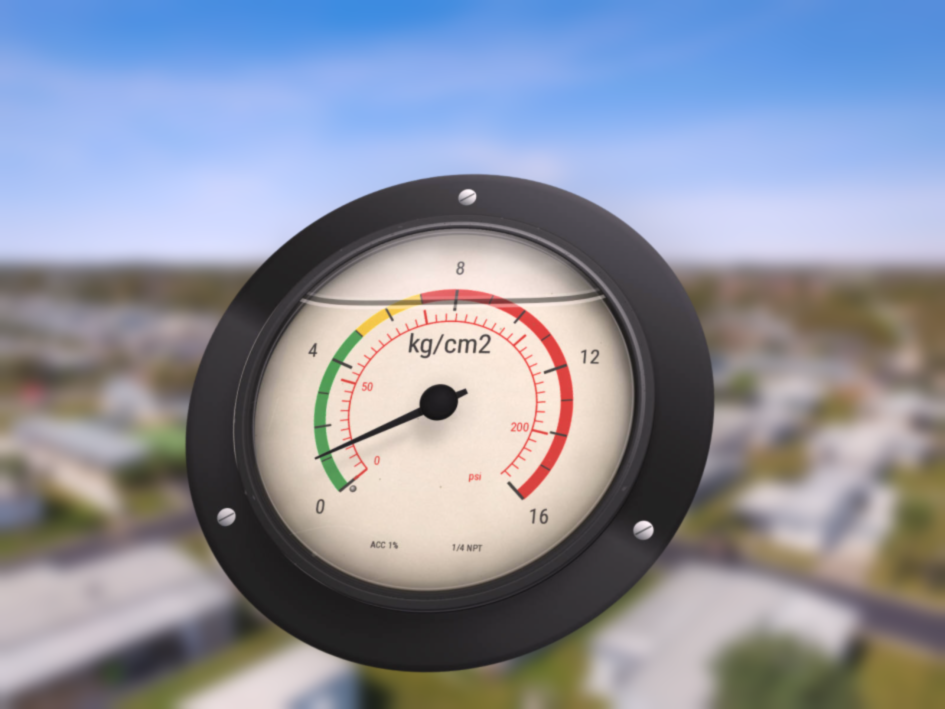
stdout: 1 (kg/cm²)
